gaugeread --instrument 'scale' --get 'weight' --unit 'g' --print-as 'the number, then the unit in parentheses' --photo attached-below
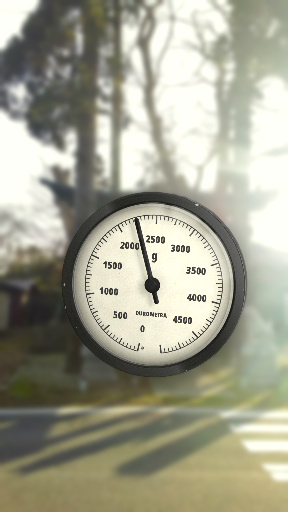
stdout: 2250 (g)
